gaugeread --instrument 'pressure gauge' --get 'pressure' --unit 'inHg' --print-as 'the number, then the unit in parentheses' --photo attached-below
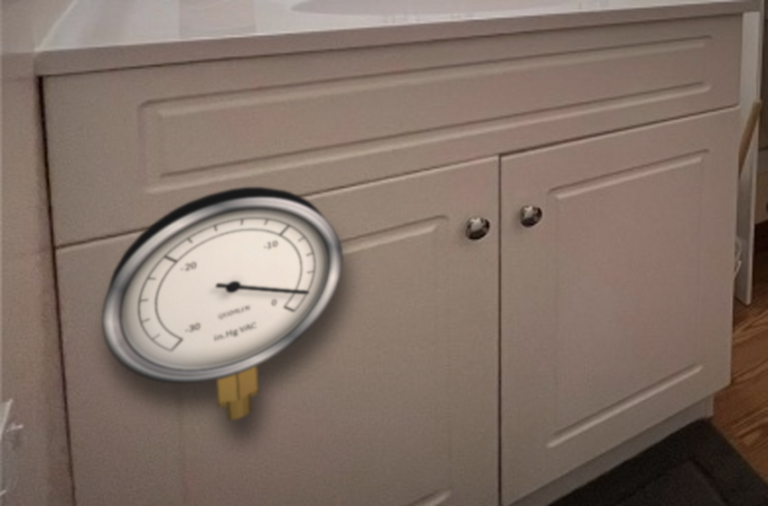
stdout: -2 (inHg)
